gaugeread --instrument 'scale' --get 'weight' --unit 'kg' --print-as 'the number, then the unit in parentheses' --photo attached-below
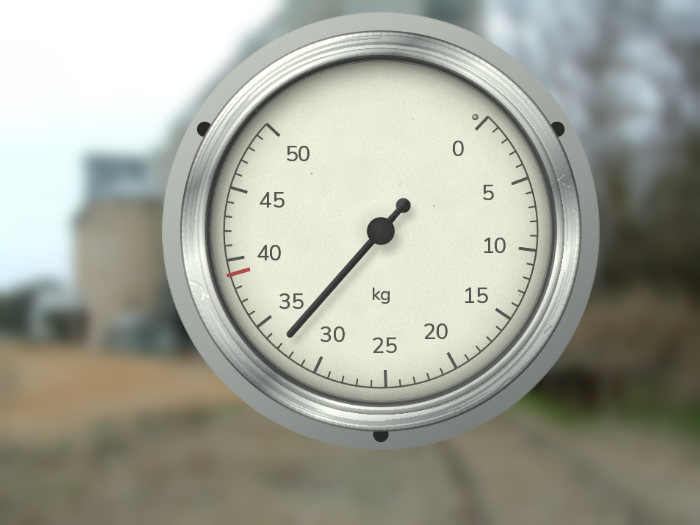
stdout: 33 (kg)
